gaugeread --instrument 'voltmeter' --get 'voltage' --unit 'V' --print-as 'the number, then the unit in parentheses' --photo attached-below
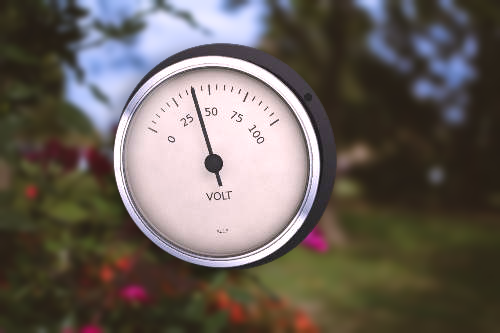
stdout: 40 (V)
